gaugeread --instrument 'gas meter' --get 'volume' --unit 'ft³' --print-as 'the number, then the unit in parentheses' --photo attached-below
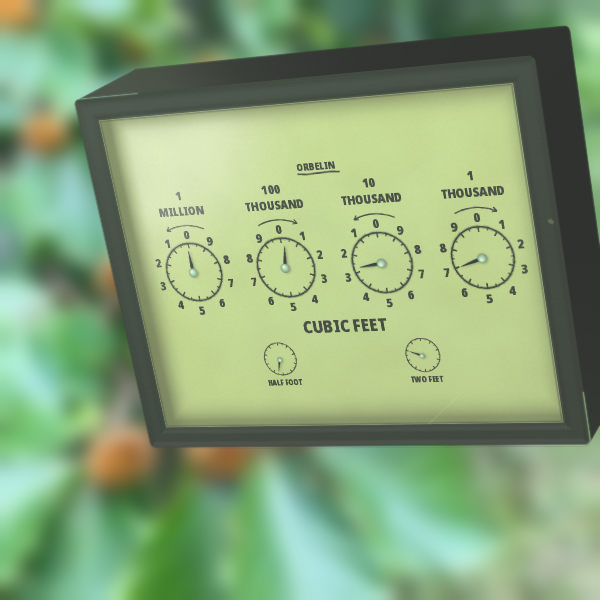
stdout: 2700 (ft³)
